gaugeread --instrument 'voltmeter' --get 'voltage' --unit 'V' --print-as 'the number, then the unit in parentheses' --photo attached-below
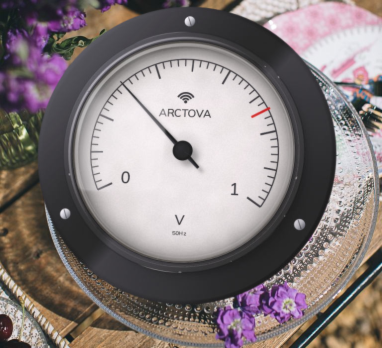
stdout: 0.3 (V)
